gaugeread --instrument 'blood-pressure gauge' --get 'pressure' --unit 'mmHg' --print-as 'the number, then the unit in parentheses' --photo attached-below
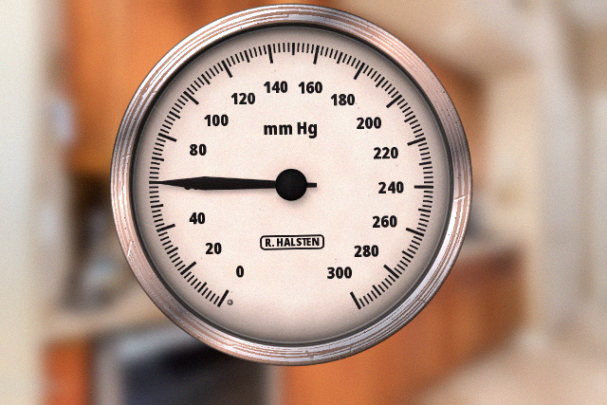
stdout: 60 (mmHg)
